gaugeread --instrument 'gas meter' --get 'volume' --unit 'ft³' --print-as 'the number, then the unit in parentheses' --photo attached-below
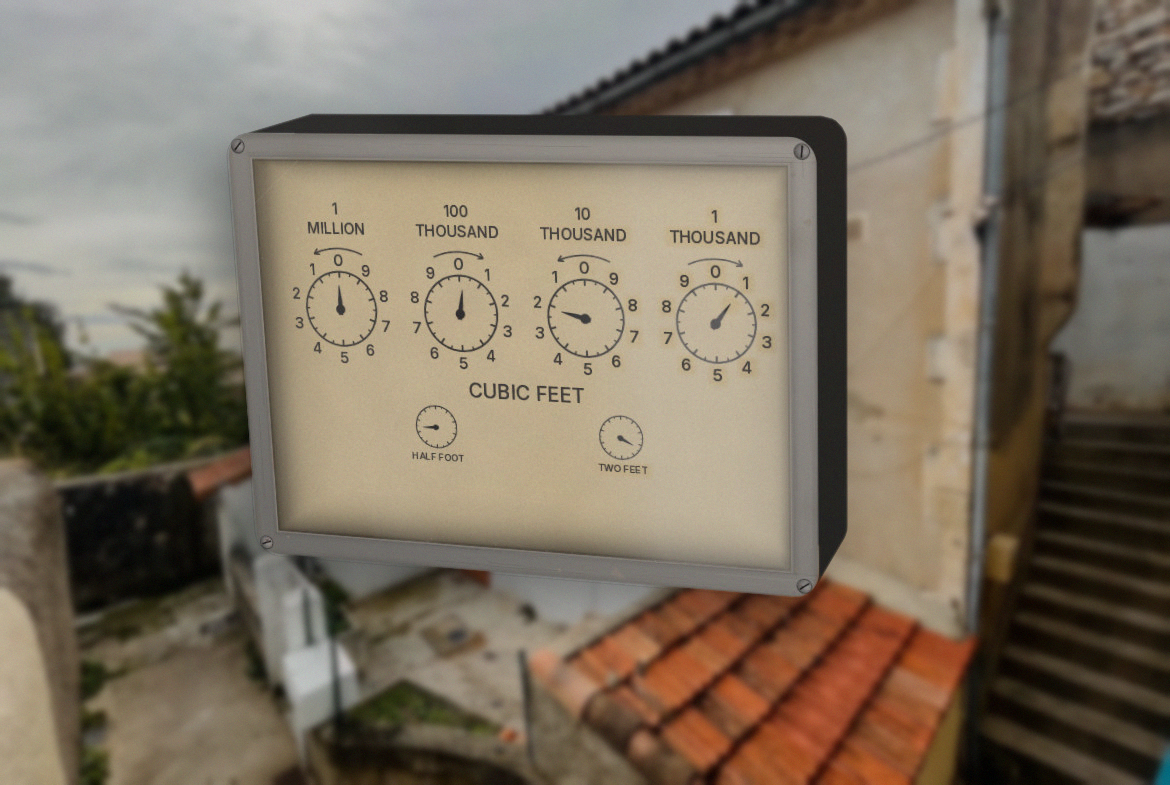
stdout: 2100 (ft³)
